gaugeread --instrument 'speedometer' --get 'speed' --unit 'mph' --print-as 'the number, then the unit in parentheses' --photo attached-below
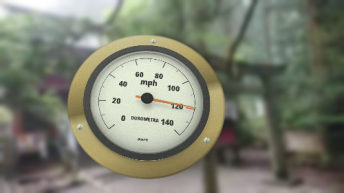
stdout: 120 (mph)
